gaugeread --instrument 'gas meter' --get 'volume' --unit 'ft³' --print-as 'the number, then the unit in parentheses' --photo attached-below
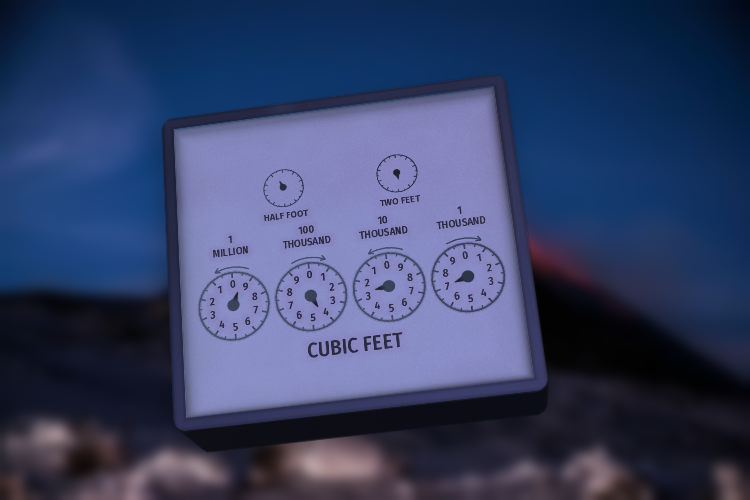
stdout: 942700 (ft³)
